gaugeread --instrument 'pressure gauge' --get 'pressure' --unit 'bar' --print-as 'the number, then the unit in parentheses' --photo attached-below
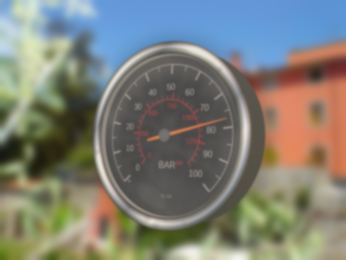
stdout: 77.5 (bar)
